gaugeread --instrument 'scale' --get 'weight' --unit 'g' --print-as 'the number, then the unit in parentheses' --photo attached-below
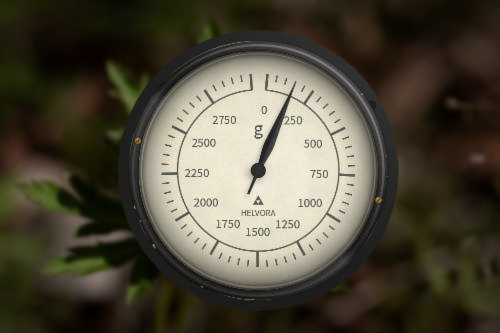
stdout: 150 (g)
